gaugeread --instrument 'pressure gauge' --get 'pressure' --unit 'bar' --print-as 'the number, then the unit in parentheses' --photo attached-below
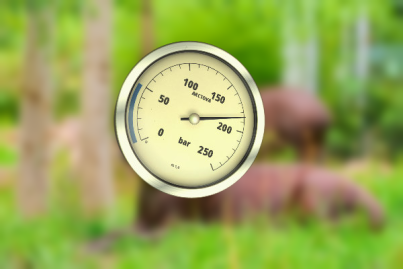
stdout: 185 (bar)
